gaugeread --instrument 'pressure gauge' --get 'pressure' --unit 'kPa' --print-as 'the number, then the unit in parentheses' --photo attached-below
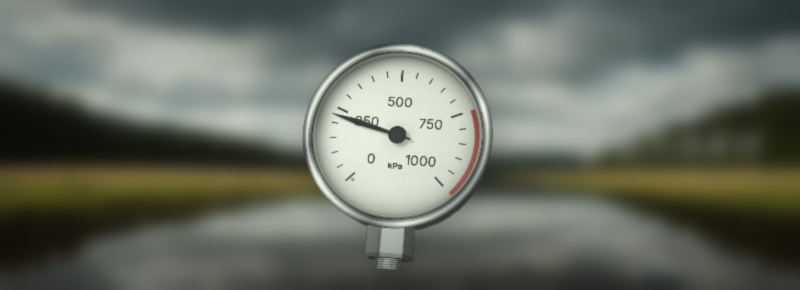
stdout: 225 (kPa)
